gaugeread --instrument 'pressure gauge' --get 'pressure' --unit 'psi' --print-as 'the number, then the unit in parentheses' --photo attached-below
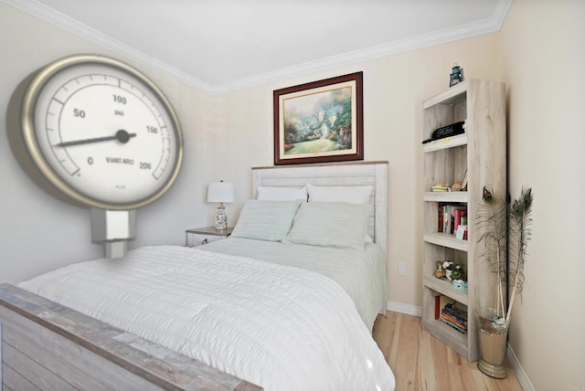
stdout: 20 (psi)
